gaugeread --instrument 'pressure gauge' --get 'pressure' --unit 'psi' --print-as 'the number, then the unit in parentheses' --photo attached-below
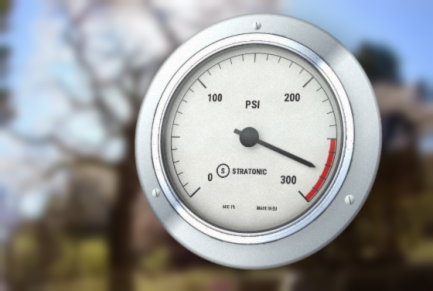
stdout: 275 (psi)
